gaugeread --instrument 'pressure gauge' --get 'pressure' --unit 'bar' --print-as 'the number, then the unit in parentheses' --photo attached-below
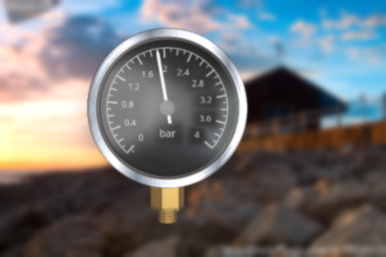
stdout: 1.9 (bar)
